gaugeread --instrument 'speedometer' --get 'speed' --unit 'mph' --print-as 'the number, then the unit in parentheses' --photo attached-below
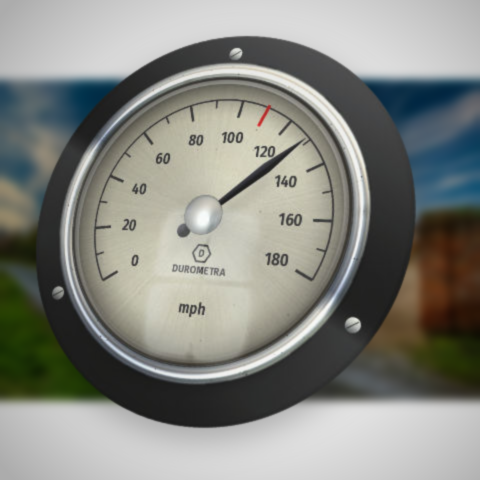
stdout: 130 (mph)
